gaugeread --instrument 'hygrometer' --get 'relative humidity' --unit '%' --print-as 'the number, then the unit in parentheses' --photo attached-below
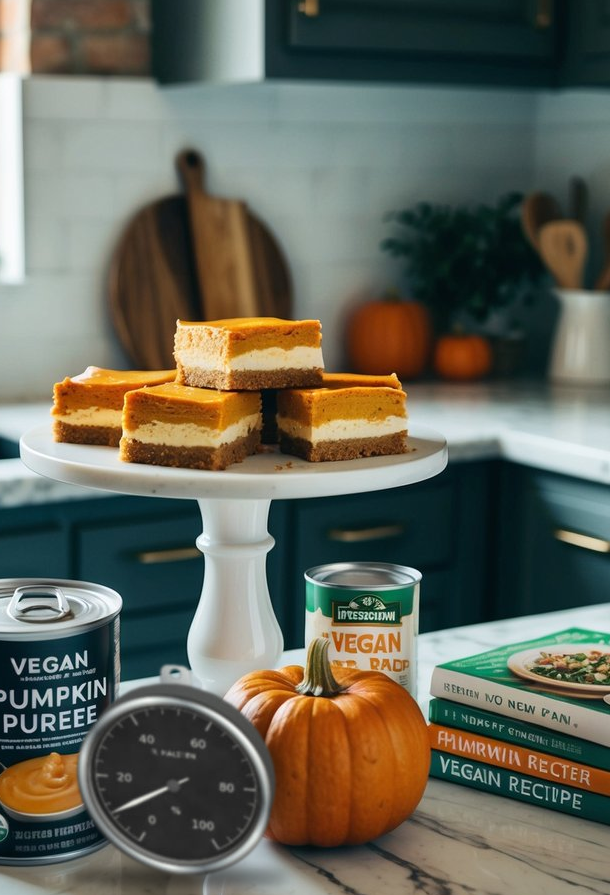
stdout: 10 (%)
